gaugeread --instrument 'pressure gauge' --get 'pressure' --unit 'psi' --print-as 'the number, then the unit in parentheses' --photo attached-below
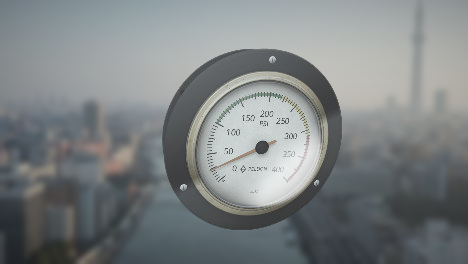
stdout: 25 (psi)
